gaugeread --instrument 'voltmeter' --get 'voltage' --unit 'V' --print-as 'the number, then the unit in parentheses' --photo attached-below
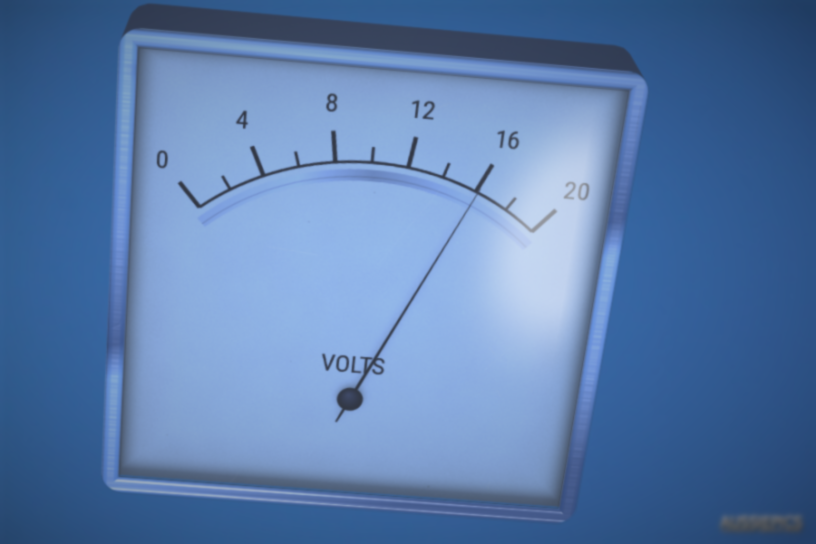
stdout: 16 (V)
